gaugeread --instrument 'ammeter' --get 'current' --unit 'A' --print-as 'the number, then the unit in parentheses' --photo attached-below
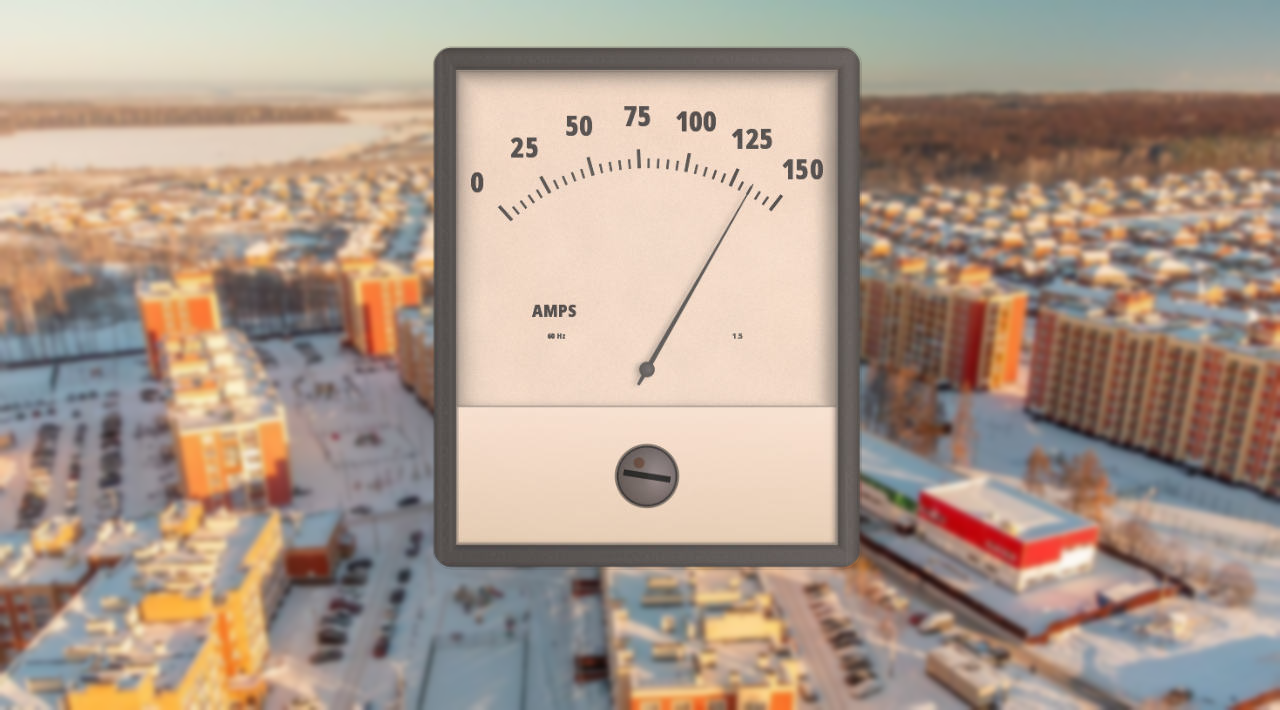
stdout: 135 (A)
